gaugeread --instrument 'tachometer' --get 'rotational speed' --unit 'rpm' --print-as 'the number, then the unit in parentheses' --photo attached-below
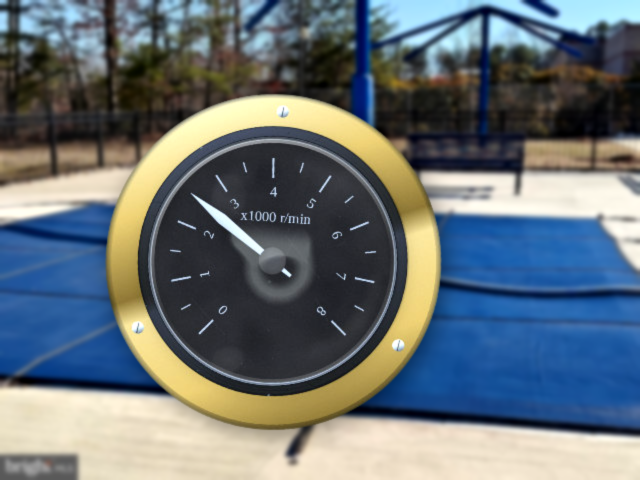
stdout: 2500 (rpm)
